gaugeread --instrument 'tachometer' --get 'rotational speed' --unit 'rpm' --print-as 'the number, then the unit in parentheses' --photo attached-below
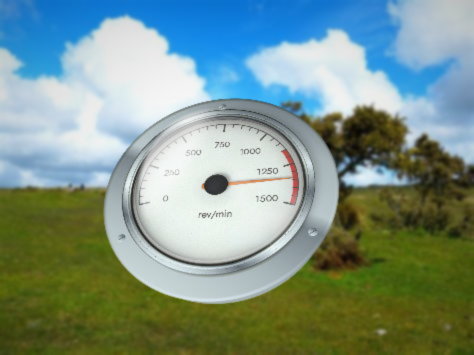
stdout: 1350 (rpm)
